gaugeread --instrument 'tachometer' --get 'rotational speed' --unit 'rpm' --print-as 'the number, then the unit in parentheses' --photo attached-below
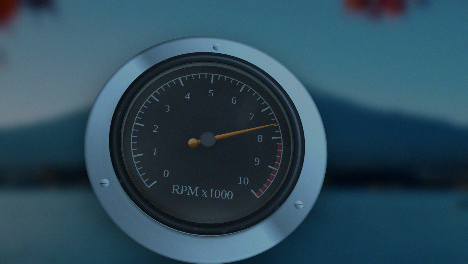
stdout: 7600 (rpm)
